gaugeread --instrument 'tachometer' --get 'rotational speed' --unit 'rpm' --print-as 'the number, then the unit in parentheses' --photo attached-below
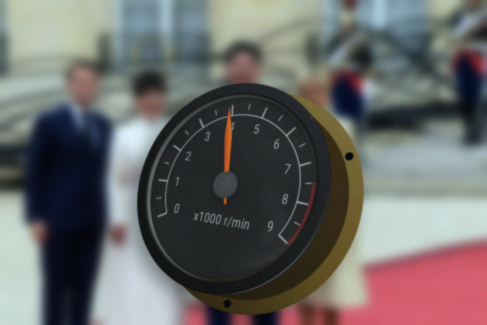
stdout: 4000 (rpm)
